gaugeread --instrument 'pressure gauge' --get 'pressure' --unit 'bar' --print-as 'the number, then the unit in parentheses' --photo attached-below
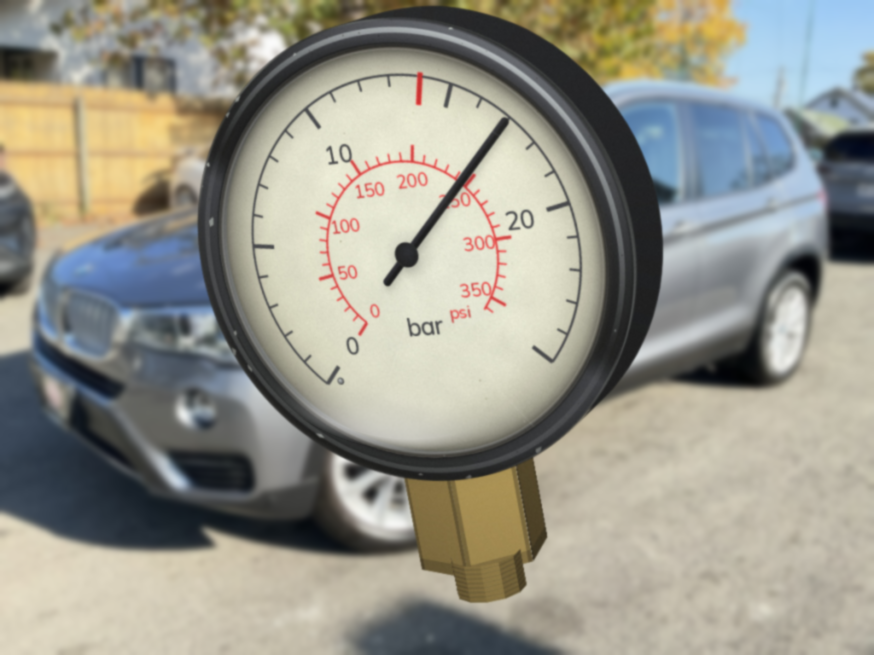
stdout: 17 (bar)
